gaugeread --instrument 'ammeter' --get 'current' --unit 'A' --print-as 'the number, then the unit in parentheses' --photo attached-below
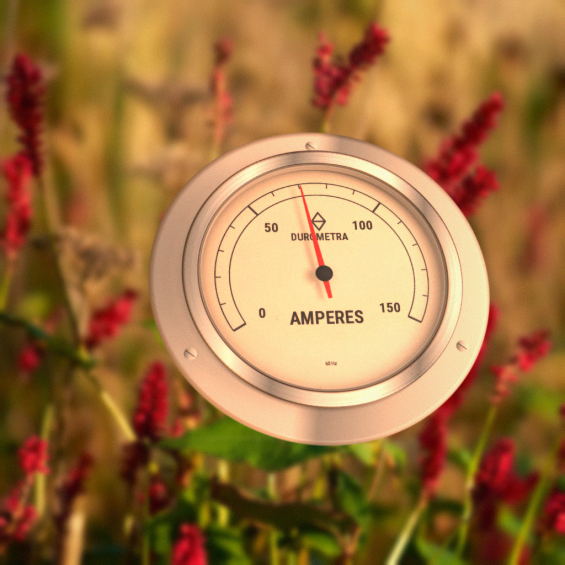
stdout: 70 (A)
